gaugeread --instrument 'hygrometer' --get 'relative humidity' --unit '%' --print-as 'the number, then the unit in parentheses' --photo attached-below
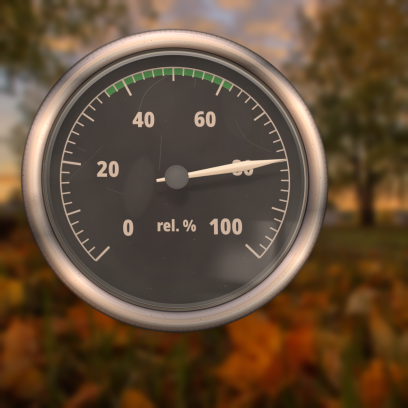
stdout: 80 (%)
